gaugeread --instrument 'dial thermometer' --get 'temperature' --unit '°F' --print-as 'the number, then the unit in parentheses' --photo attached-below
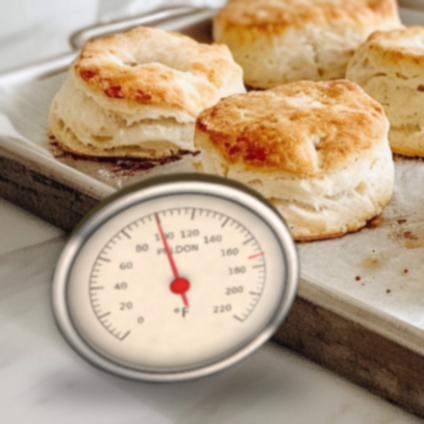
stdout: 100 (°F)
